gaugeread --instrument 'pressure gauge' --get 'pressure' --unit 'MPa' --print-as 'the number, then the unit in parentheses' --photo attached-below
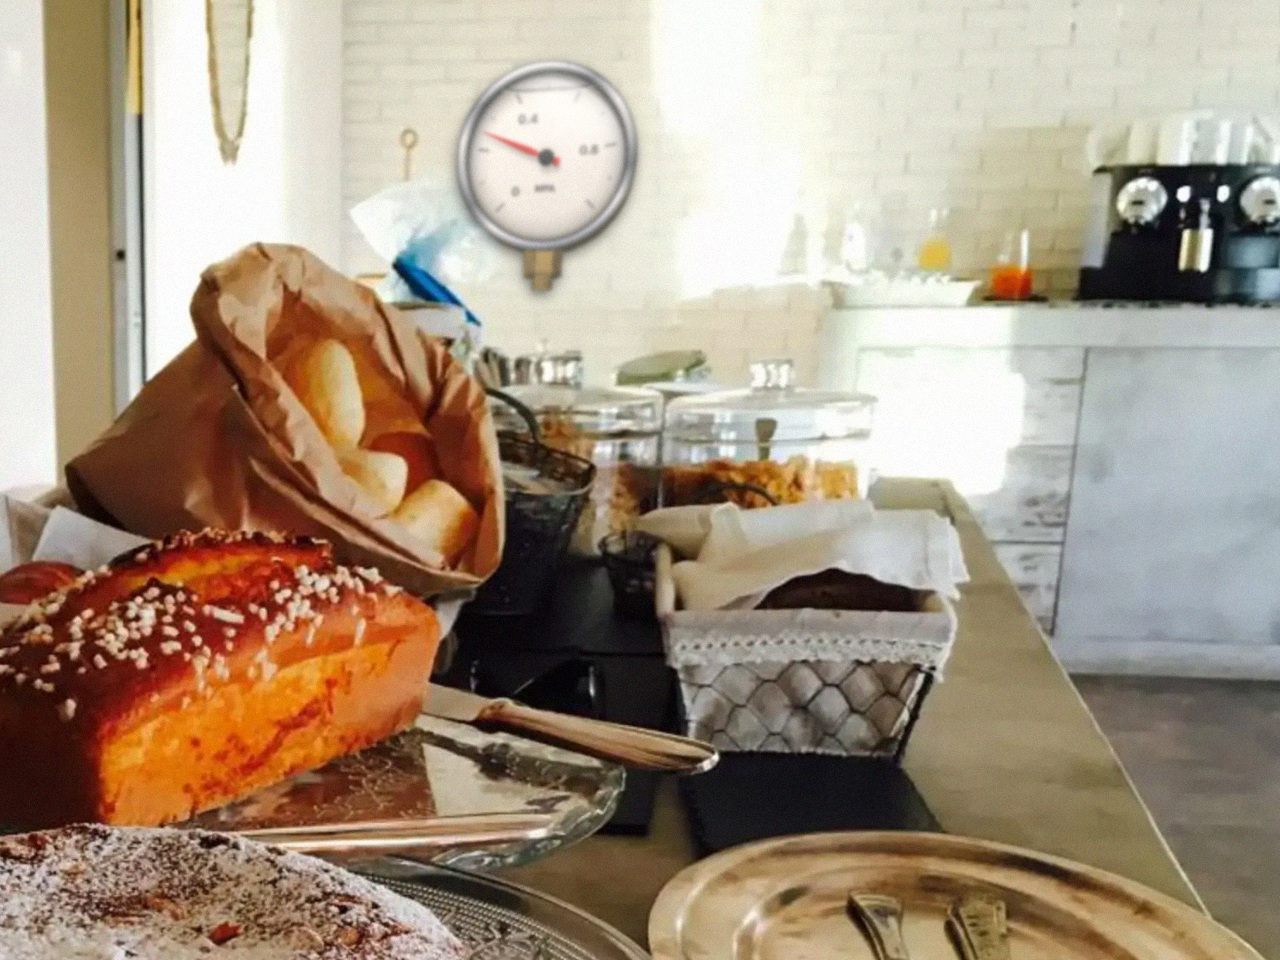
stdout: 0.25 (MPa)
